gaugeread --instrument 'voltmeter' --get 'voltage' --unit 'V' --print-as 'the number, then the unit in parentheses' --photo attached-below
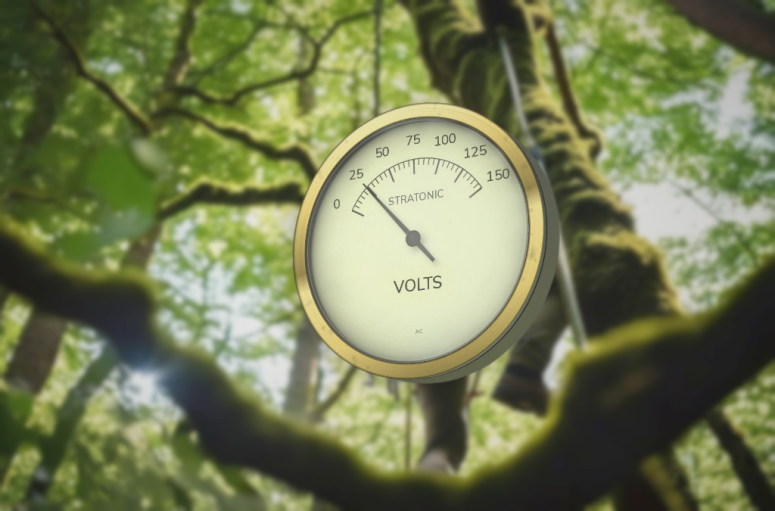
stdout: 25 (V)
